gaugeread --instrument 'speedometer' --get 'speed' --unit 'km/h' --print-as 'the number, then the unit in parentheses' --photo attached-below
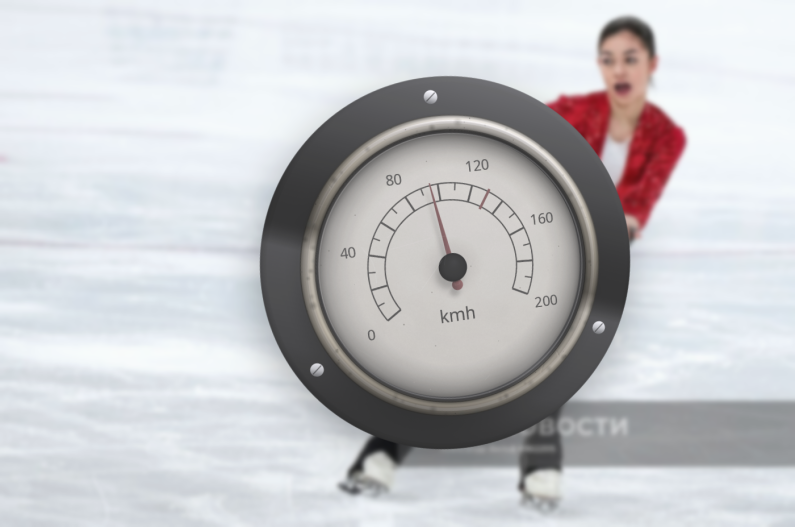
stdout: 95 (km/h)
